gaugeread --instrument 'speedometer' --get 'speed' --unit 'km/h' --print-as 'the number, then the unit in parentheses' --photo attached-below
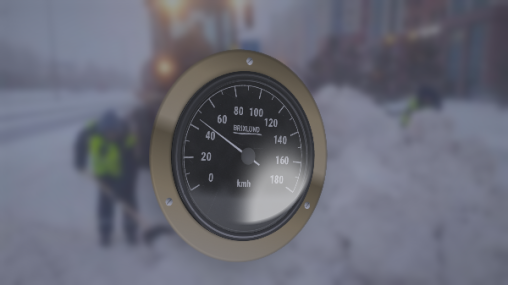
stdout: 45 (km/h)
